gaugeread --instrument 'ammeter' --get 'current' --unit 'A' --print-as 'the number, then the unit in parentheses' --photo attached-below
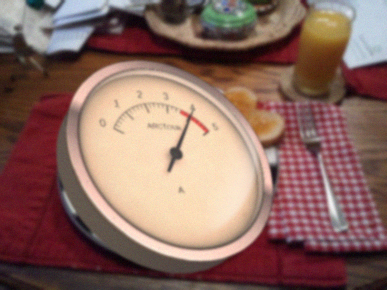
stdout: 4 (A)
